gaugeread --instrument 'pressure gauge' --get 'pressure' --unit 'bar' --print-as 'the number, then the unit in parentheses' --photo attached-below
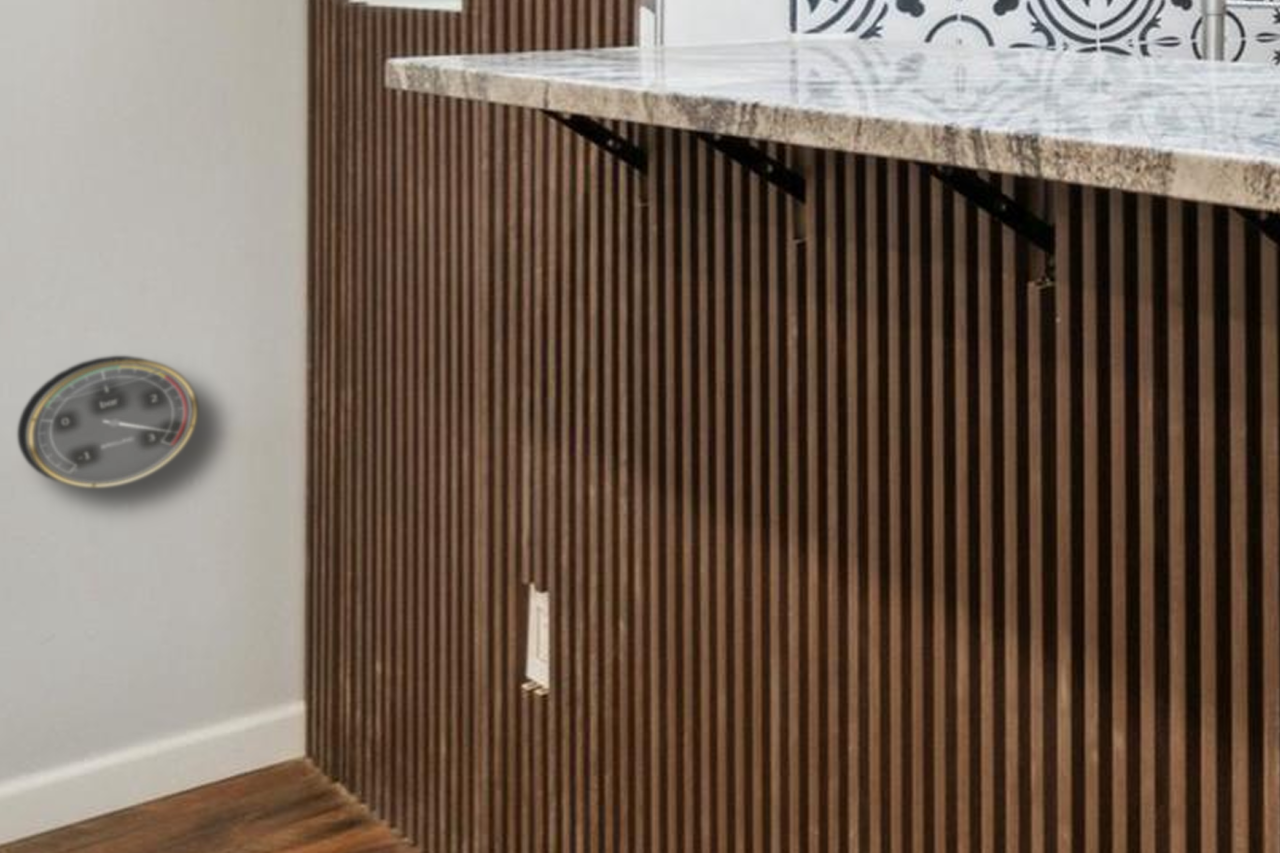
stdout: 2.8 (bar)
